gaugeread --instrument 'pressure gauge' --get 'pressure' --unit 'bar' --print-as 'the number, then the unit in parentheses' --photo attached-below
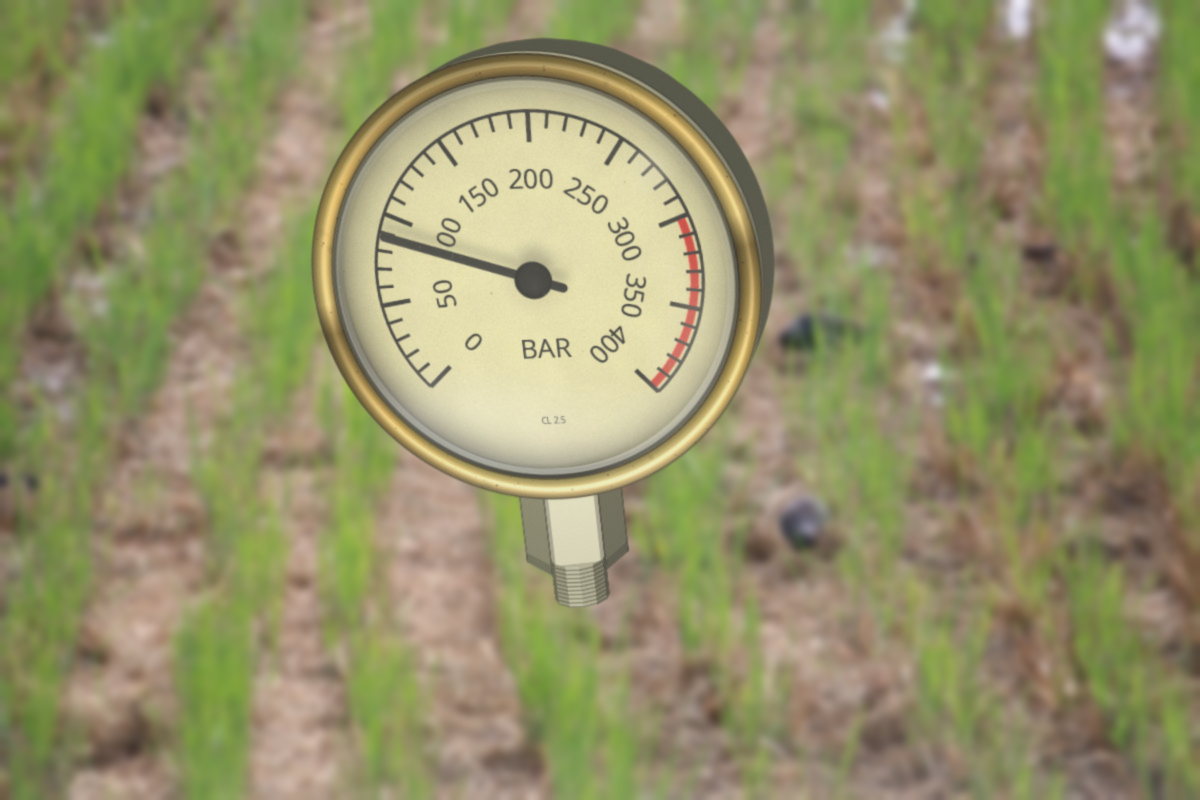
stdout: 90 (bar)
